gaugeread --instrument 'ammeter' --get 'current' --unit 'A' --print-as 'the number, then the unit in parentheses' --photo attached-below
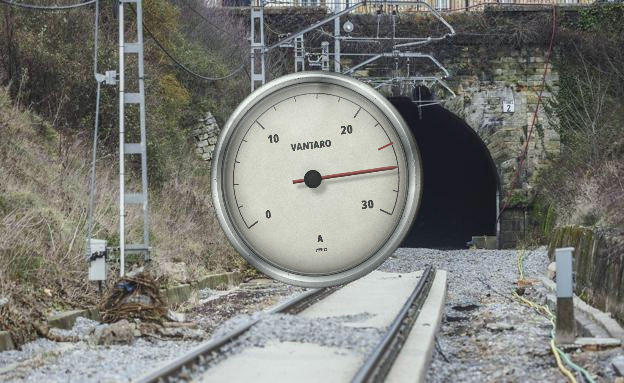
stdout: 26 (A)
